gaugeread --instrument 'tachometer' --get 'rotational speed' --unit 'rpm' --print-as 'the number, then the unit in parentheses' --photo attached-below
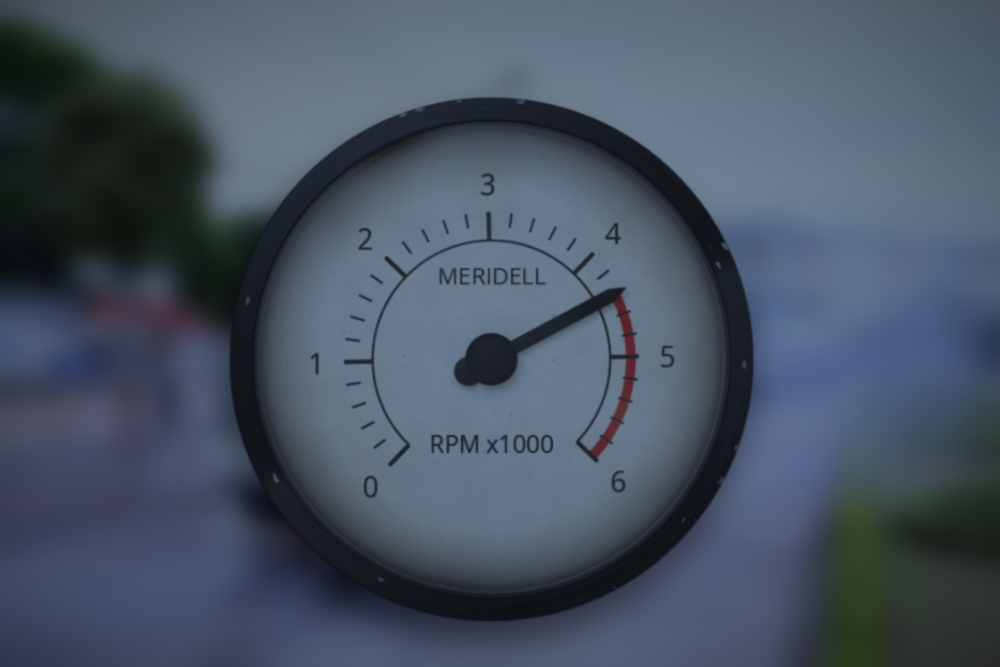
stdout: 4400 (rpm)
